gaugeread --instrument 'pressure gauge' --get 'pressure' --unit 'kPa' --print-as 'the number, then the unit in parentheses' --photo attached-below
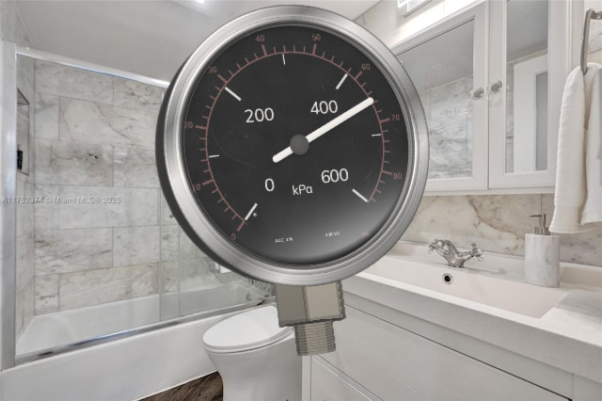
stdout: 450 (kPa)
